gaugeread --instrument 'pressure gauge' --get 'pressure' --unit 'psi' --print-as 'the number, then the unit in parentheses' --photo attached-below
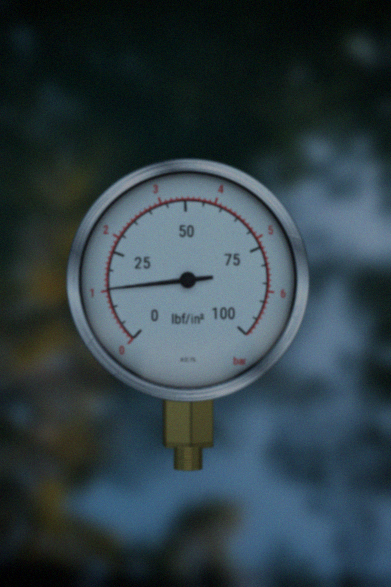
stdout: 15 (psi)
